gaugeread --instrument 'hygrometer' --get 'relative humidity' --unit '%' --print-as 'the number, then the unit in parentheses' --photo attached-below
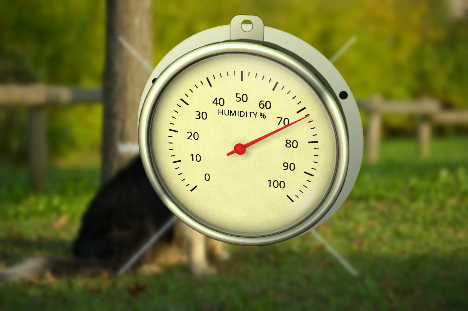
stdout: 72 (%)
